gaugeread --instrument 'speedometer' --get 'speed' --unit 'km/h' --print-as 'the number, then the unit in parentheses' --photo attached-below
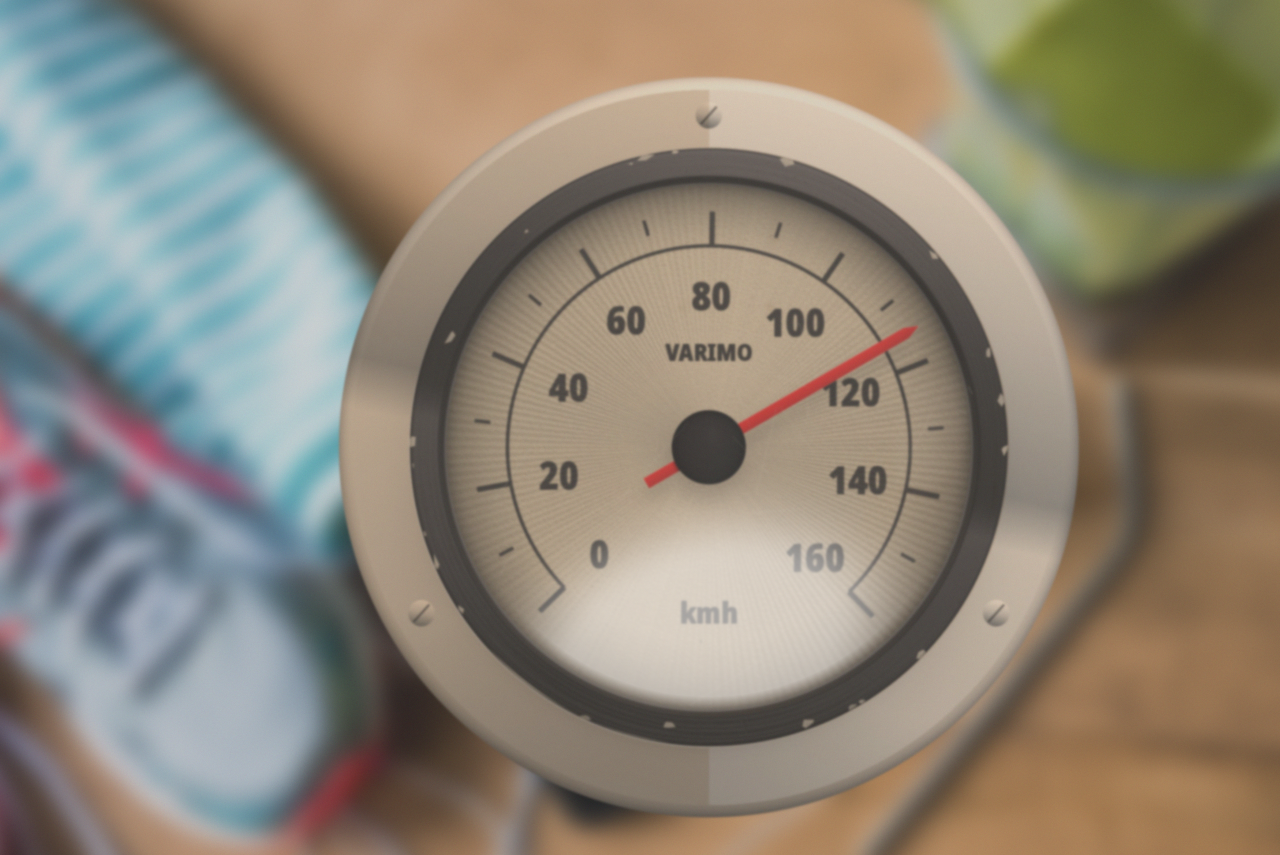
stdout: 115 (km/h)
